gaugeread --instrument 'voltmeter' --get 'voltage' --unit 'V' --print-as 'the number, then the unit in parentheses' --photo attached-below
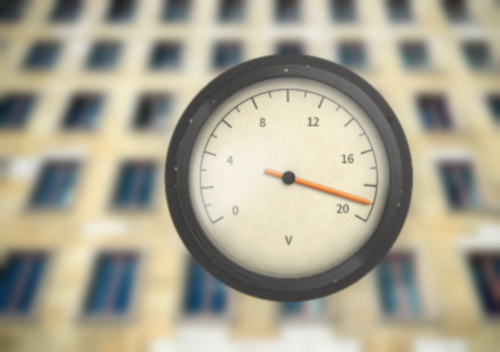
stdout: 19 (V)
